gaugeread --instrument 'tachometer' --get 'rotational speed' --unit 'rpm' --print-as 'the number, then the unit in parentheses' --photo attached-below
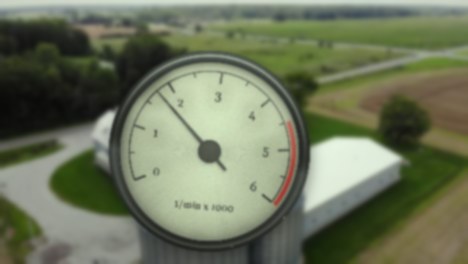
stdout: 1750 (rpm)
